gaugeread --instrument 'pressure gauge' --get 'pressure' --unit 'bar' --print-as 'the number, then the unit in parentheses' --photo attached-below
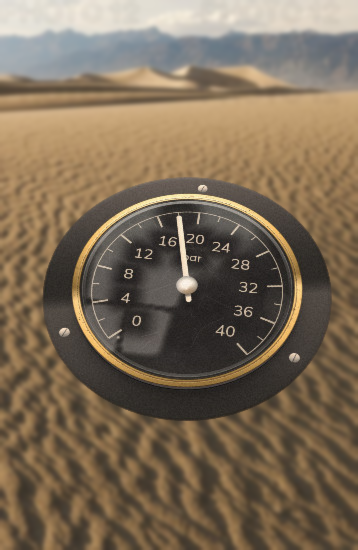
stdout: 18 (bar)
